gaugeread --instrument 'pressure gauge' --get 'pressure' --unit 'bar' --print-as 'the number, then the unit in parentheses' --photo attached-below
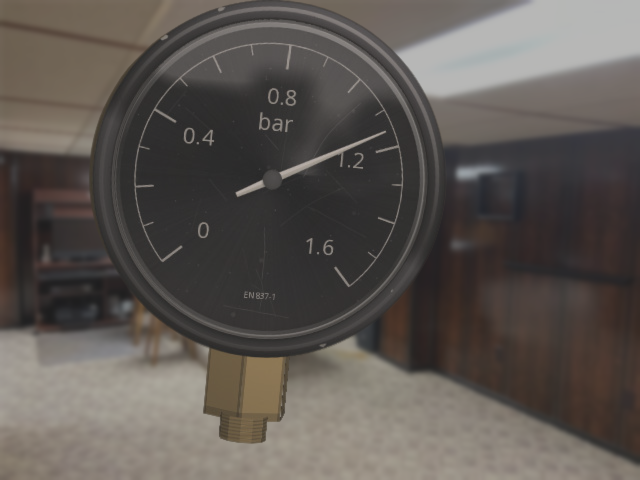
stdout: 1.15 (bar)
